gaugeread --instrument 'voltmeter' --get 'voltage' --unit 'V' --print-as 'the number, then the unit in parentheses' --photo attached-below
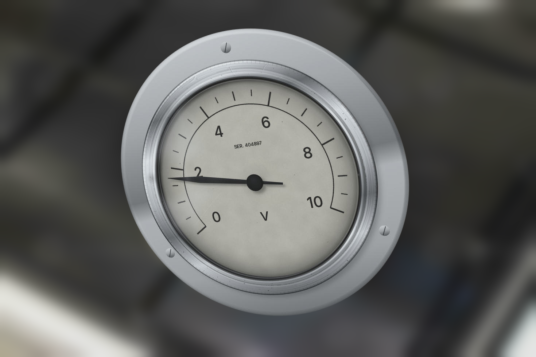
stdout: 1.75 (V)
